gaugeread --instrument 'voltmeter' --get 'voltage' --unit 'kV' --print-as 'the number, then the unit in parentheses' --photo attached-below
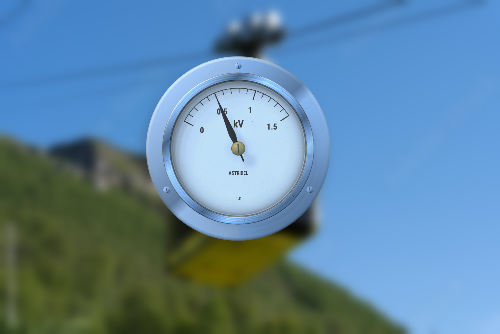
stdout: 0.5 (kV)
